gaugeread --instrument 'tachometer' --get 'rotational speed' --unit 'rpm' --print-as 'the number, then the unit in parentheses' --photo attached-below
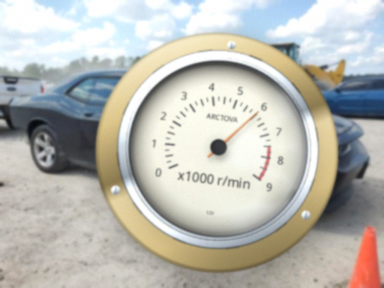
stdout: 6000 (rpm)
